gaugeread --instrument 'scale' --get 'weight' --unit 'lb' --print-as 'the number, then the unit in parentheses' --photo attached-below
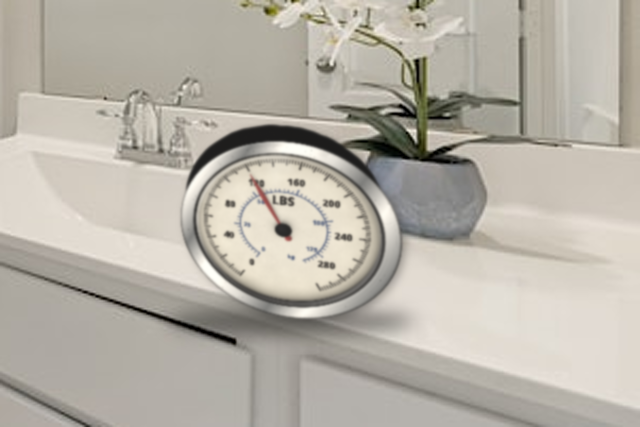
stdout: 120 (lb)
